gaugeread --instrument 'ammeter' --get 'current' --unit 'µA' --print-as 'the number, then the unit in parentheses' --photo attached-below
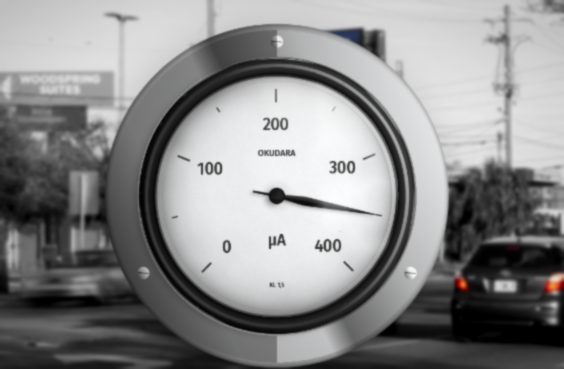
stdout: 350 (µA)
